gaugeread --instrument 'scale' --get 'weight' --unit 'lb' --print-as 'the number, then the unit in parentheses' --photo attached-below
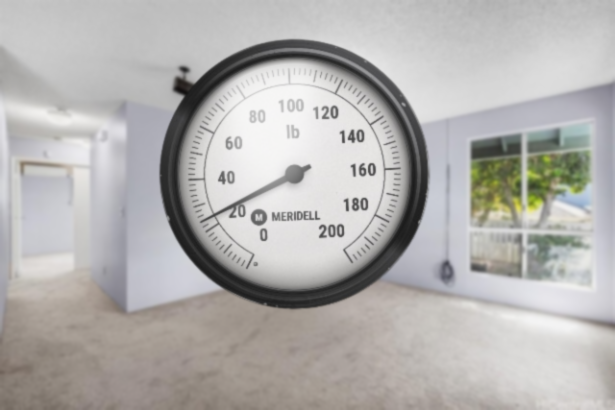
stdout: 24 (lb)
